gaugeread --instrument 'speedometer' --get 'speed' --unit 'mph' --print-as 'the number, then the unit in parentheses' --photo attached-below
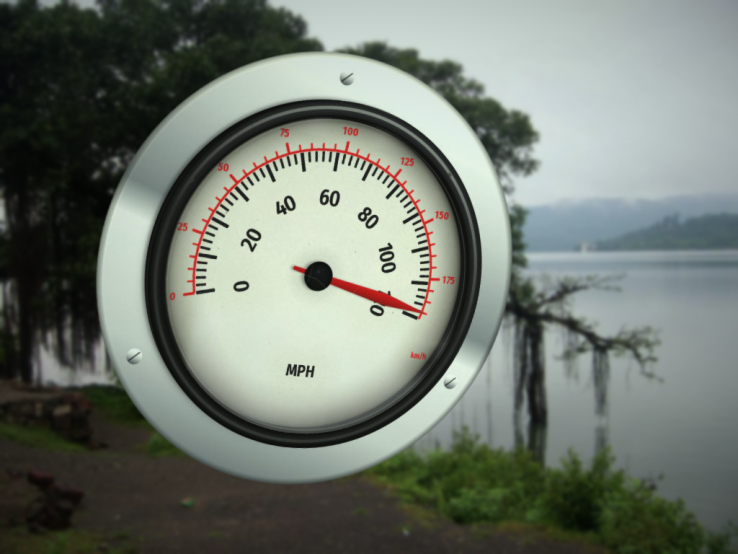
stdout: 118 (mph)
